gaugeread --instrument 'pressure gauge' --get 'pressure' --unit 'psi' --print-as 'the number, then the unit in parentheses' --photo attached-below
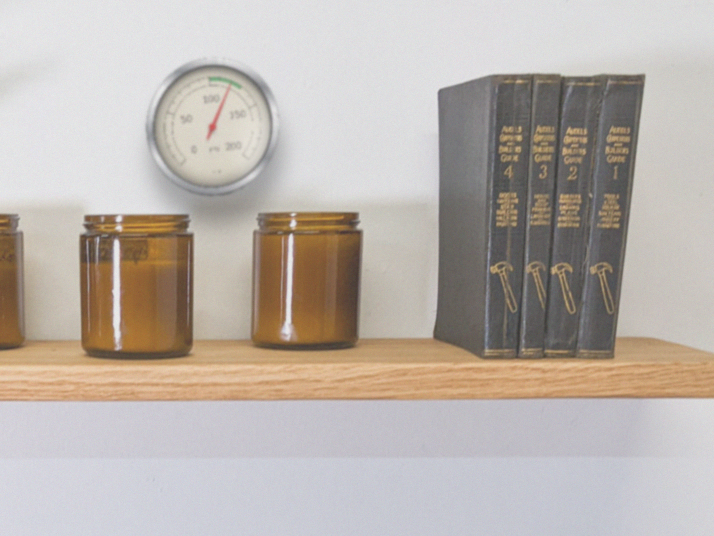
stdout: 120 (psi)
